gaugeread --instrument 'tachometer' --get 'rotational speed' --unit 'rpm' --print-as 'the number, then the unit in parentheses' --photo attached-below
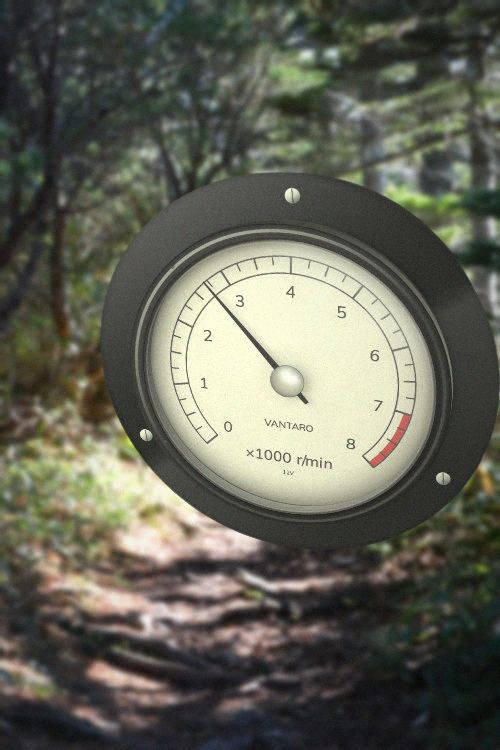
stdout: 2750 (rpm)
